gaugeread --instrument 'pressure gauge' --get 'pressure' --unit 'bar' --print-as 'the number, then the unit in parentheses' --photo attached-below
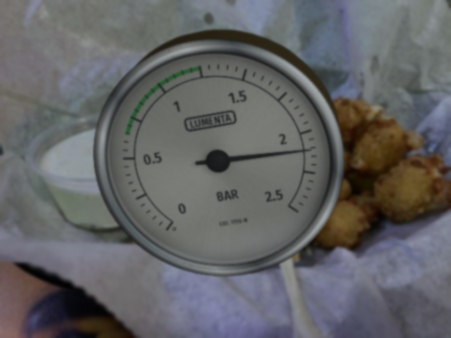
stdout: 2.1 (bar)
